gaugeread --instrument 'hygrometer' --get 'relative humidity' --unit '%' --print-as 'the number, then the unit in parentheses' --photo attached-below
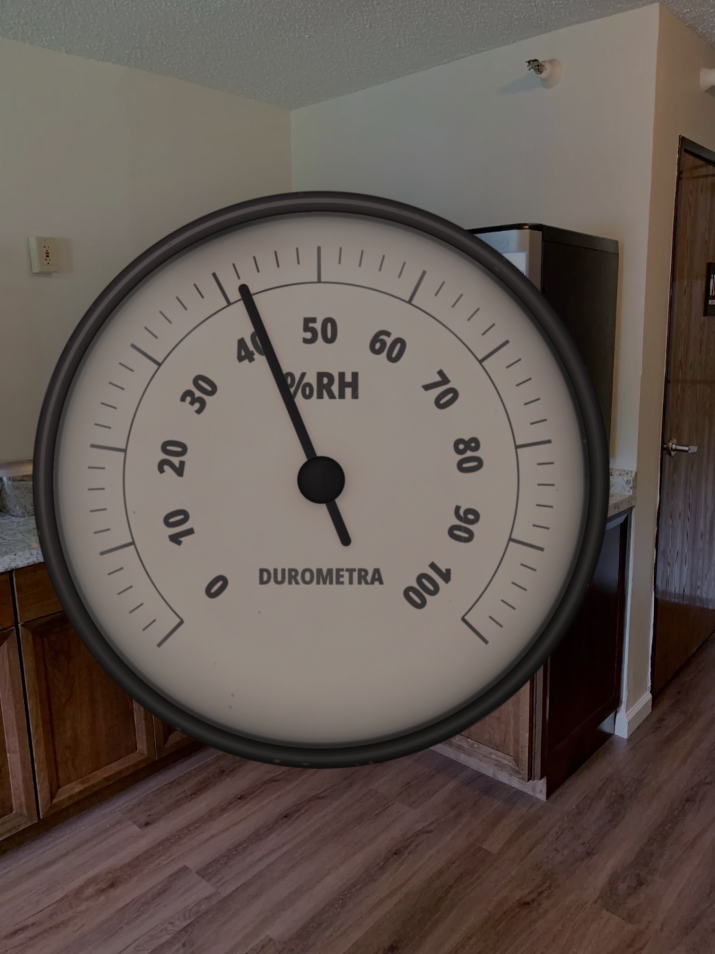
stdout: 42 (%)
